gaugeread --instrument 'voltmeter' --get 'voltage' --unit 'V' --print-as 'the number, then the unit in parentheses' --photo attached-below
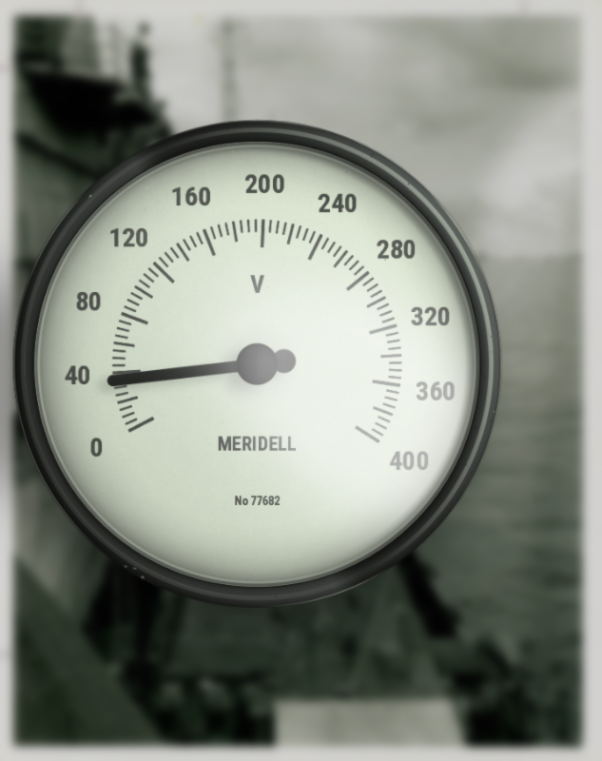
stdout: 35 (V)
